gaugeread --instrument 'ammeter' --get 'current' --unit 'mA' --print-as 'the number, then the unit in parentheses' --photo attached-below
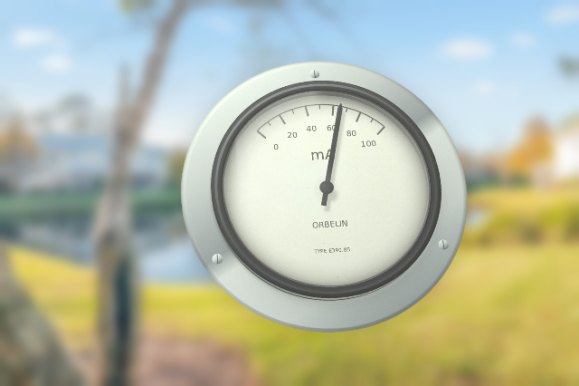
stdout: 65 (mA)
